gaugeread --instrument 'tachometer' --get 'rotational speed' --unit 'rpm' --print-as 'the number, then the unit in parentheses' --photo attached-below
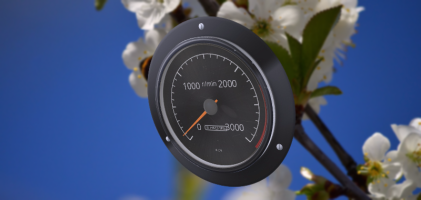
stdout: 100 (rpm)
